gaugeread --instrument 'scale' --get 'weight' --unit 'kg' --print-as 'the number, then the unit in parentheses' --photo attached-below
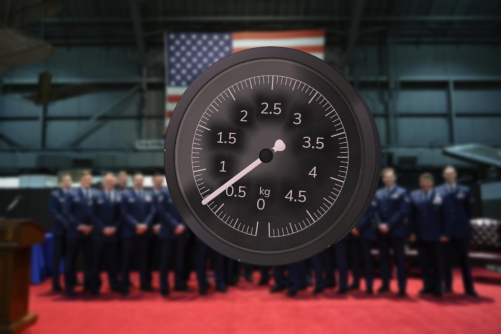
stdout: 0.65 (kg)
